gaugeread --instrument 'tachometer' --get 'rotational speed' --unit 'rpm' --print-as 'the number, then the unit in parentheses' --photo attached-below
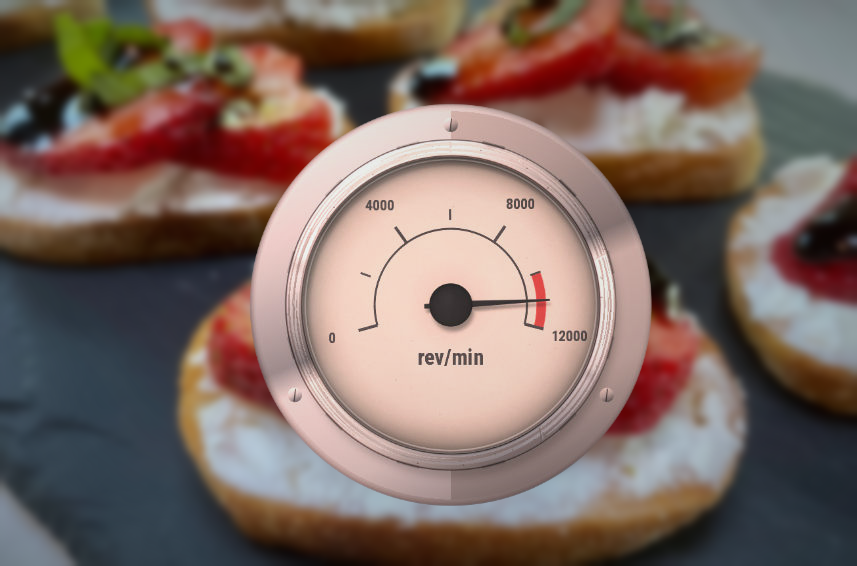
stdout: 11000 (rpm)
